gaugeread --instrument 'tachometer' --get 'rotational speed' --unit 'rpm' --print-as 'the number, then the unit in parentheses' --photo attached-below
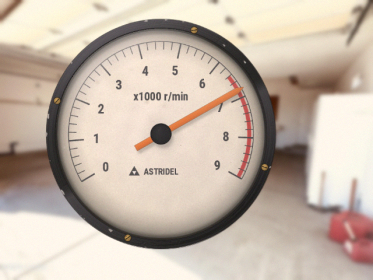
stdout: 6800 (rpm)
